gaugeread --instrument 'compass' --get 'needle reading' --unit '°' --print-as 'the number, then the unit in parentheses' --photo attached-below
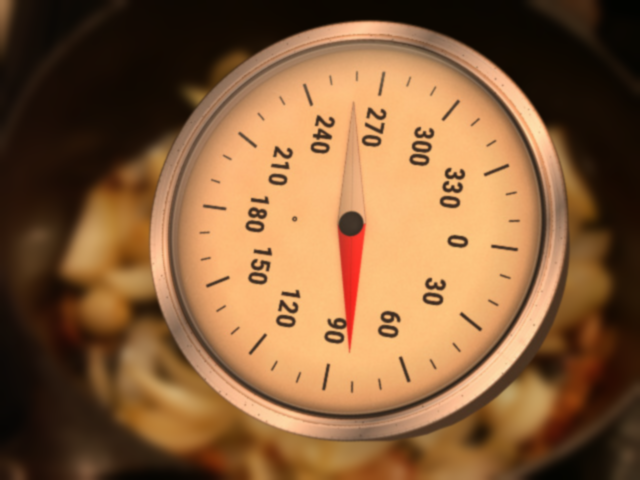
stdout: 80 (°)
